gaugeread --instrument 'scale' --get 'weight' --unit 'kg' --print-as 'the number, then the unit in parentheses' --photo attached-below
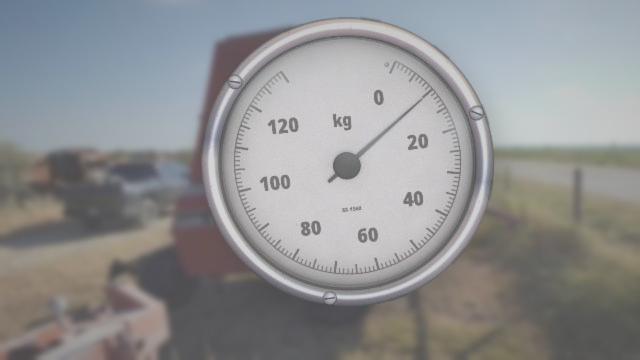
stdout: 10 (kg)
